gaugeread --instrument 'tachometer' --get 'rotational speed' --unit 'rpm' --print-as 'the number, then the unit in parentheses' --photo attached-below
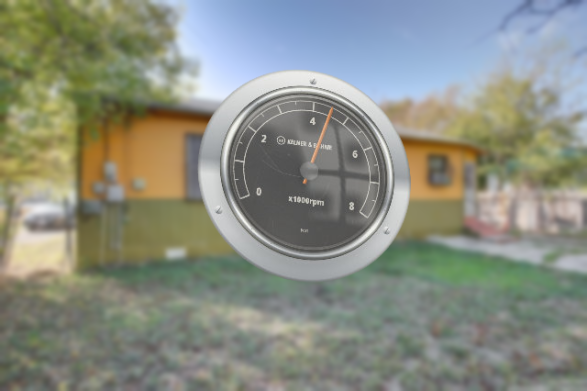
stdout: 4500 (rpm)
